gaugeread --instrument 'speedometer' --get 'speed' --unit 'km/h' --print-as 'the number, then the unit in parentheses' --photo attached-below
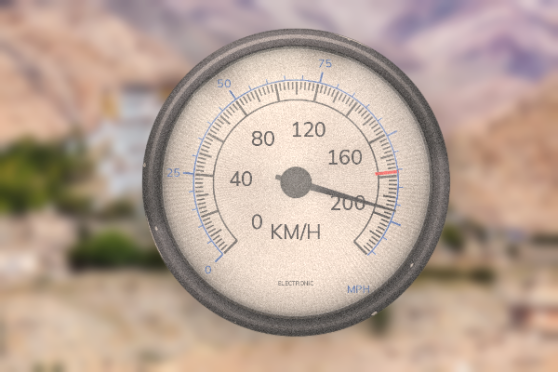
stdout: 196 (km/h)
